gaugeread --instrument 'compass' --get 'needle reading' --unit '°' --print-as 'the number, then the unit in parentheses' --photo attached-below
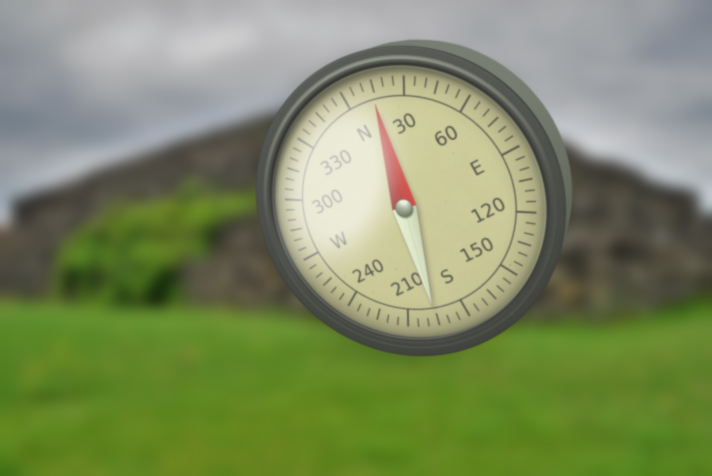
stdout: 15 (°)
